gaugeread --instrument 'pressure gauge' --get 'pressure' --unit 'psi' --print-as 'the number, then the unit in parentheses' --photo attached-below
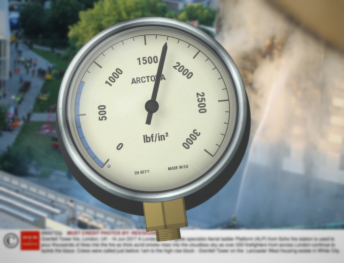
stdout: 1700 (psi)
